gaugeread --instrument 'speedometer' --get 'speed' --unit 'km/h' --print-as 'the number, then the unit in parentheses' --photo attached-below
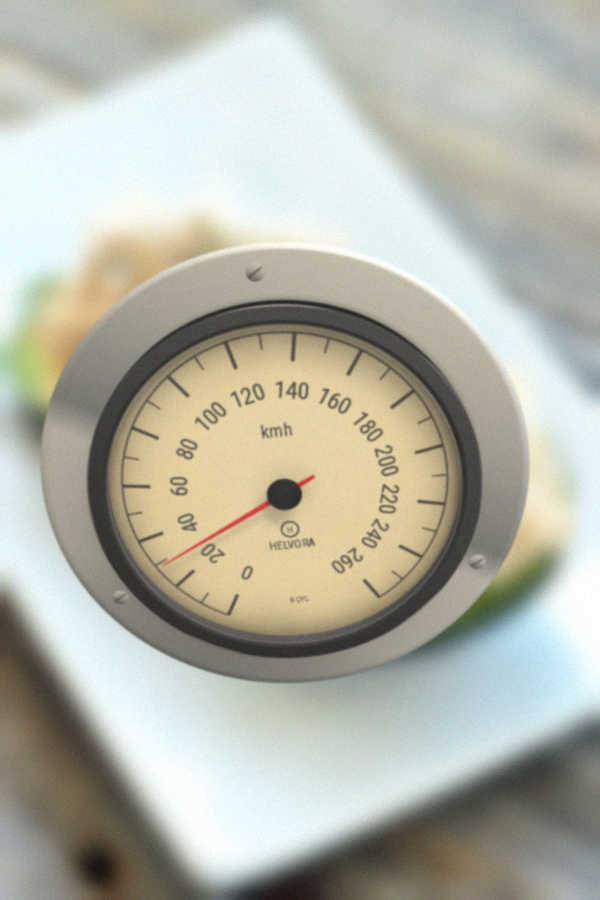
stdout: 30 (km/h)
